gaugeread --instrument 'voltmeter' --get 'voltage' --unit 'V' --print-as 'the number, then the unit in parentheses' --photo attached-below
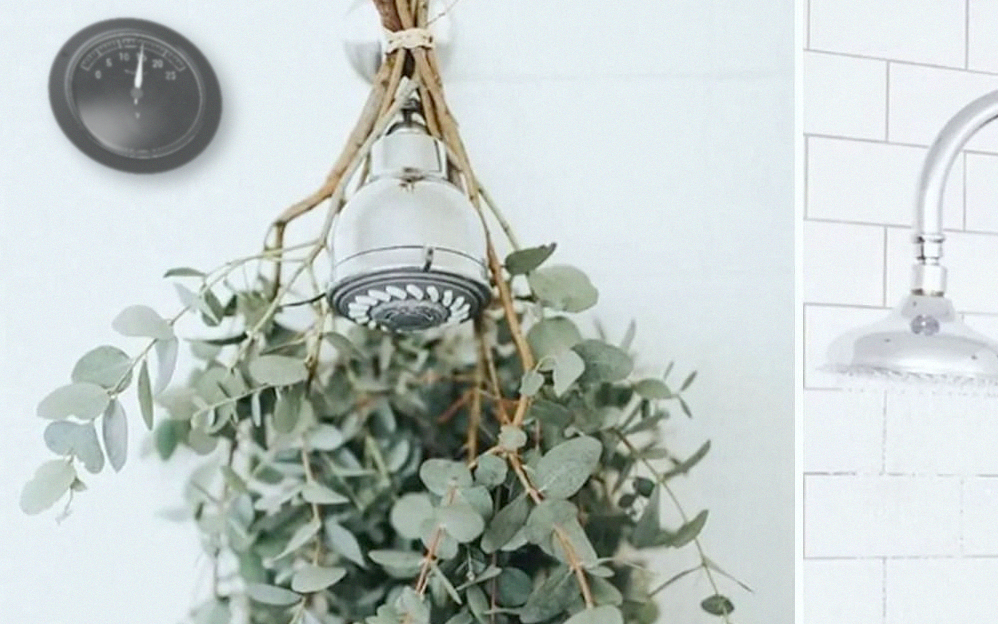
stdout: 15 (V)
